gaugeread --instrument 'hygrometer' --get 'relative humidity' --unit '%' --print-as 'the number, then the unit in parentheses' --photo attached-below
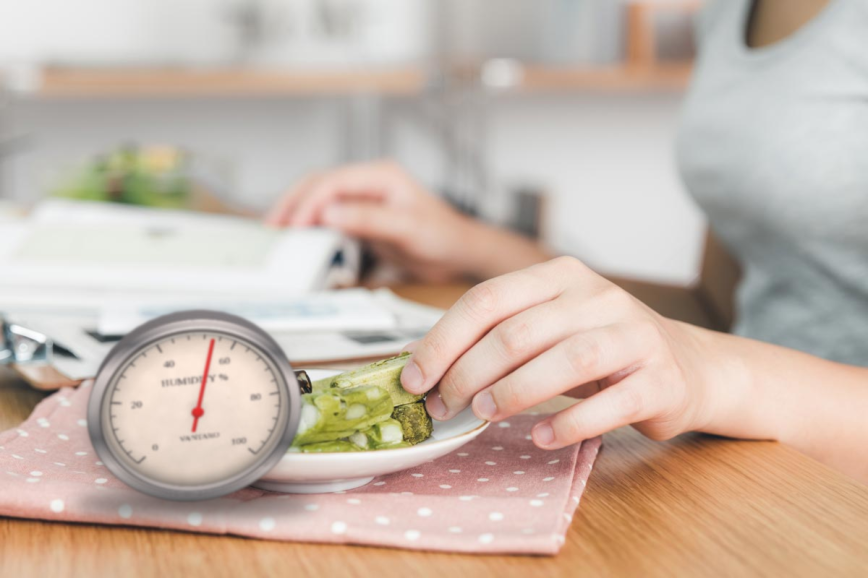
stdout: 54 (%)
